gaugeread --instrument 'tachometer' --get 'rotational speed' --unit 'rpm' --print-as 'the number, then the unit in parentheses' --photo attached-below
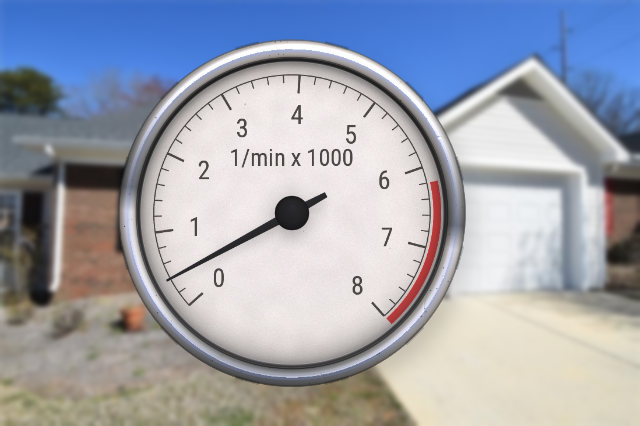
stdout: 400 (rpm)
